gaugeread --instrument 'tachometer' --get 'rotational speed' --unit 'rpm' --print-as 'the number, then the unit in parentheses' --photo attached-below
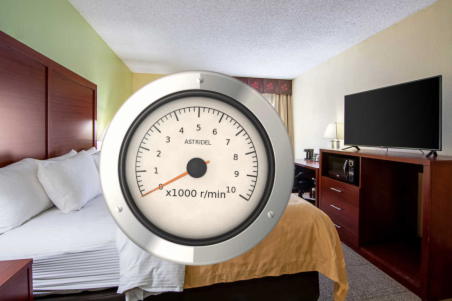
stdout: 0 (rpm)
